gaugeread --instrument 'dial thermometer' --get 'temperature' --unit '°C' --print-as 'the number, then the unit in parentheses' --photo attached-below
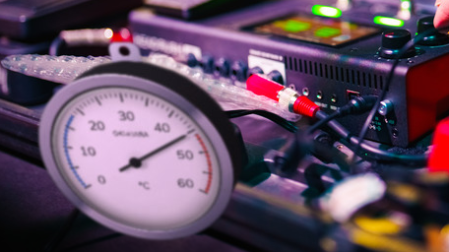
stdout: 45 (°C)
